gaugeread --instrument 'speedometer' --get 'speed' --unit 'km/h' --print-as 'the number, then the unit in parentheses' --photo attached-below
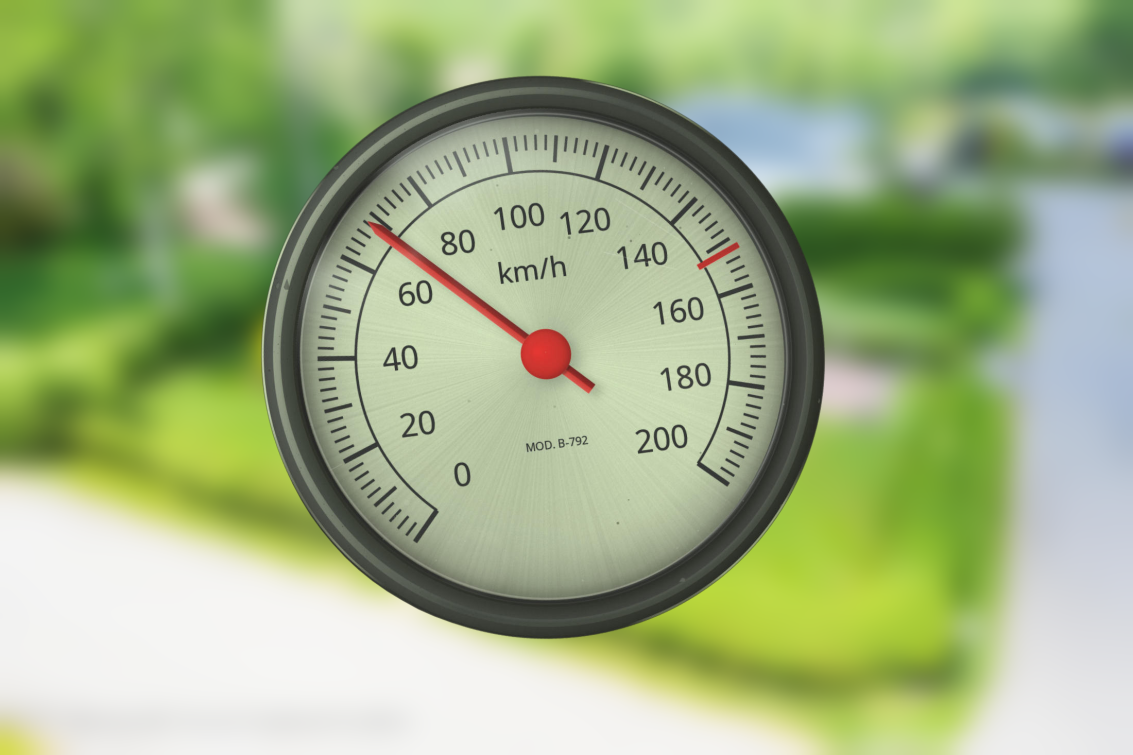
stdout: 68 (km/h)
